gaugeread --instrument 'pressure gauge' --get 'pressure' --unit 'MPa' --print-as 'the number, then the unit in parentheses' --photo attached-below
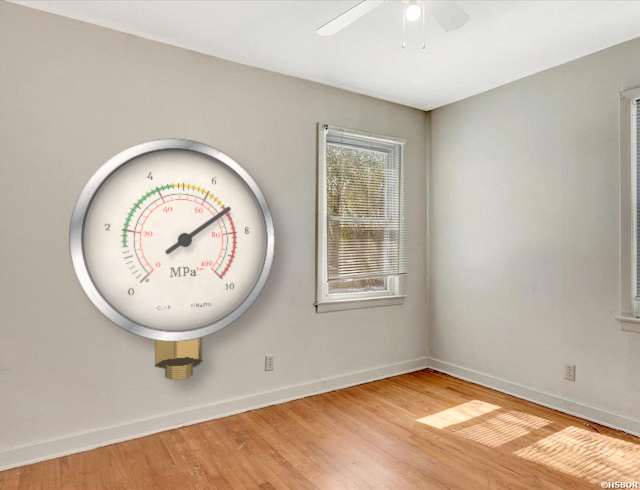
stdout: 7 (MPa)
